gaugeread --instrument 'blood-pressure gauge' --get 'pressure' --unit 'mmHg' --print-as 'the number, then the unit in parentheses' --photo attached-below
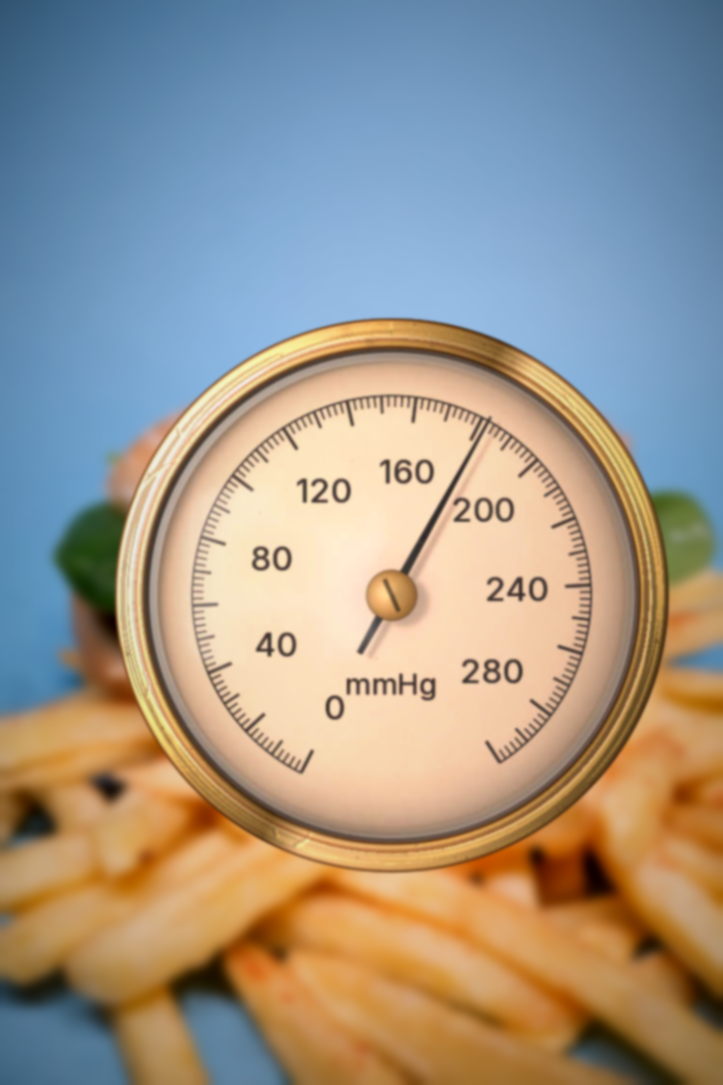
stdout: 182 (mmHg)
